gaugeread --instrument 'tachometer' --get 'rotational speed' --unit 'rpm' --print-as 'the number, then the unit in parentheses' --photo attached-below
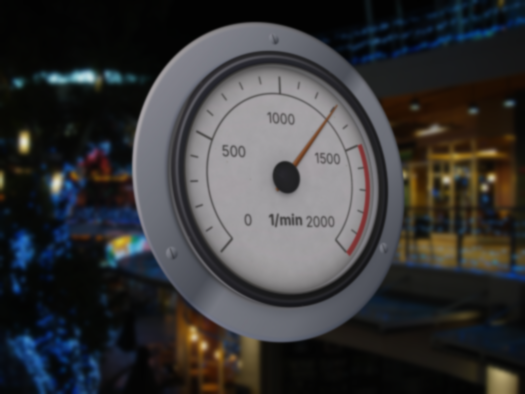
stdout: 1300 (rpm)
